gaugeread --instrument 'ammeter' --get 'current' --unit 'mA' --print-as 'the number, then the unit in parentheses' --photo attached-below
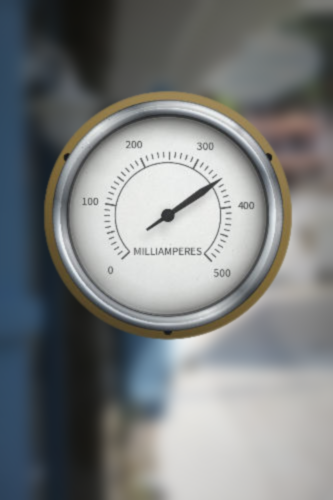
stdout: 350 (mA)
